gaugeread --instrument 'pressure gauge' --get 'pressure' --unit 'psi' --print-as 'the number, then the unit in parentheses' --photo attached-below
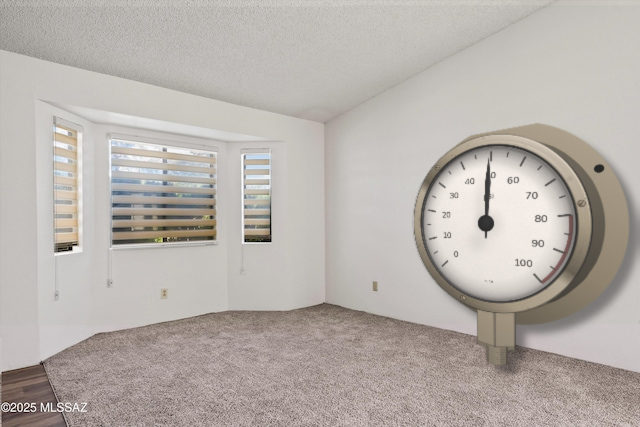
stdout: 50 (psi)
